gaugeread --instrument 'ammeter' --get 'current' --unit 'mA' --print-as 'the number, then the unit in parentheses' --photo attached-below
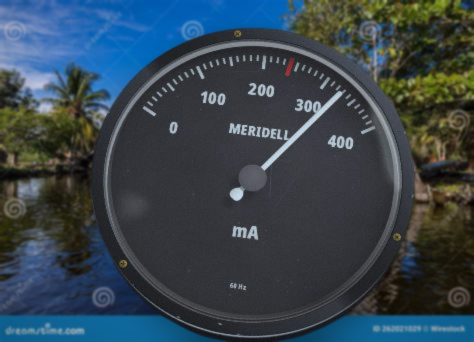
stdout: 330 (mA)
